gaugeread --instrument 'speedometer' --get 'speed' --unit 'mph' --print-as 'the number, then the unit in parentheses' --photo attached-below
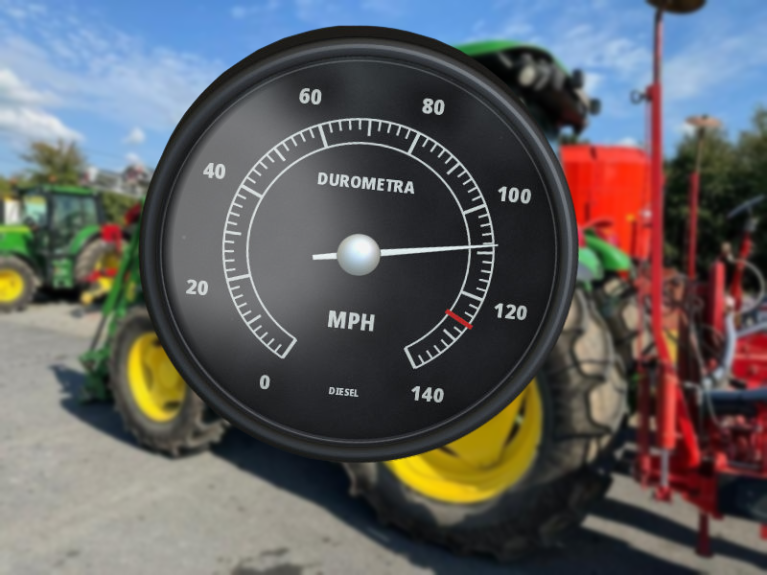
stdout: 108 (mph)
